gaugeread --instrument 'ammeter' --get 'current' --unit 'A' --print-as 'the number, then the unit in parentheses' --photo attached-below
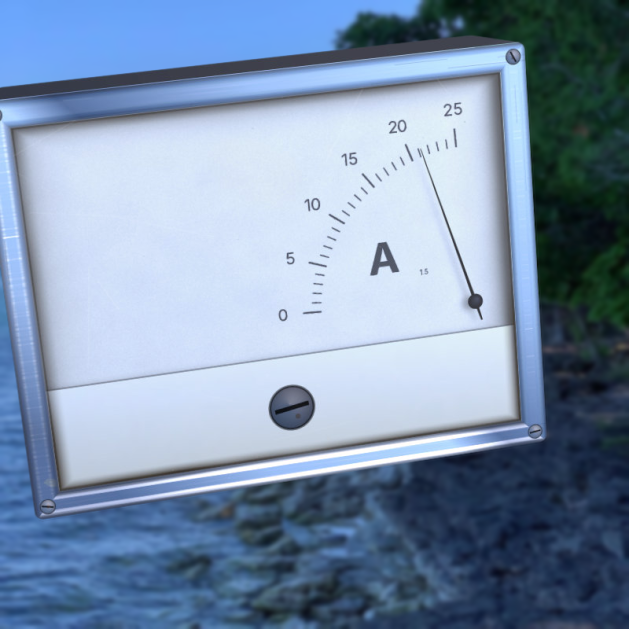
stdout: 21 (A)
